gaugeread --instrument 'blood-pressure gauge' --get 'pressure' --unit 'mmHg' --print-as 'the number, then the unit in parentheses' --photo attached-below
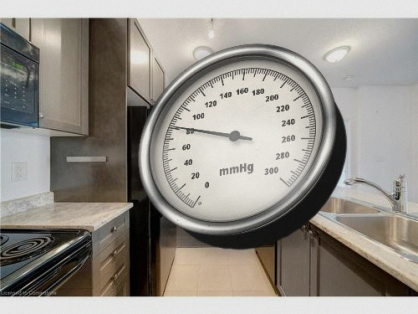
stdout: 80 (mmHg)
